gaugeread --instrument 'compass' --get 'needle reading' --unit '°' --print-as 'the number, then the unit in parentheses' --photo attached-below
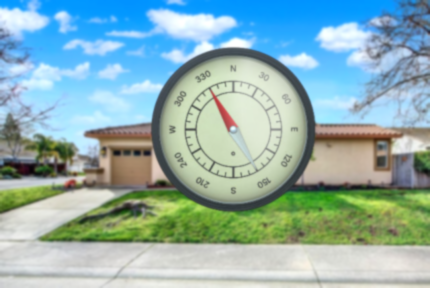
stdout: 330 (°)
